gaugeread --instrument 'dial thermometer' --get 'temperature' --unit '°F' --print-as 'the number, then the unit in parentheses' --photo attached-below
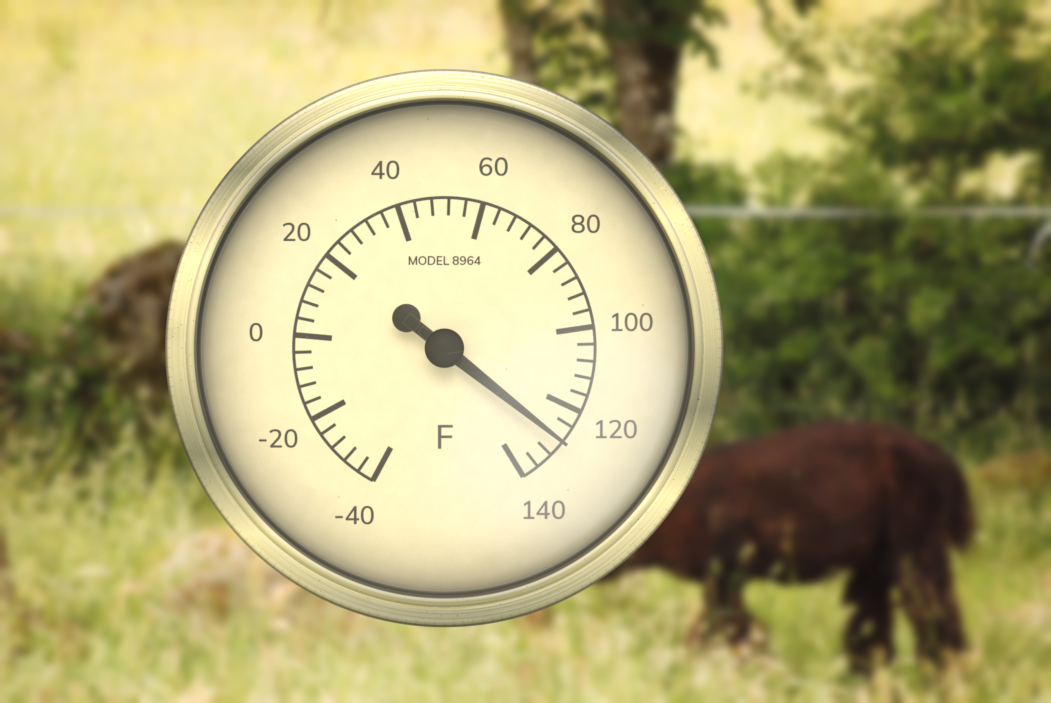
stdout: 128 (°F)
